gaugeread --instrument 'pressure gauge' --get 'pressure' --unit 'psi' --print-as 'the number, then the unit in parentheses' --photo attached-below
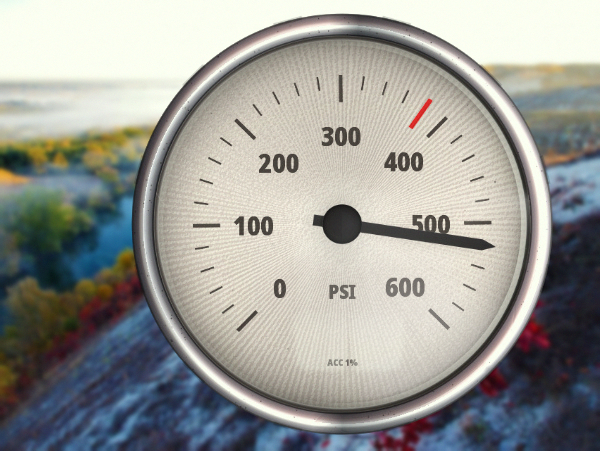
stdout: 520 (psi)
